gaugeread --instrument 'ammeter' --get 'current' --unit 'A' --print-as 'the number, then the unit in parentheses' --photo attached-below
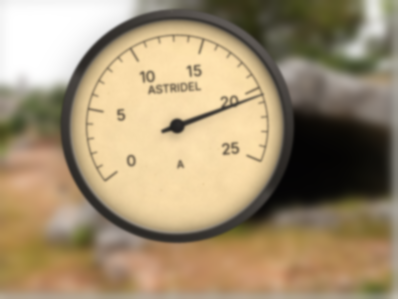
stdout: 20.5 (A)
